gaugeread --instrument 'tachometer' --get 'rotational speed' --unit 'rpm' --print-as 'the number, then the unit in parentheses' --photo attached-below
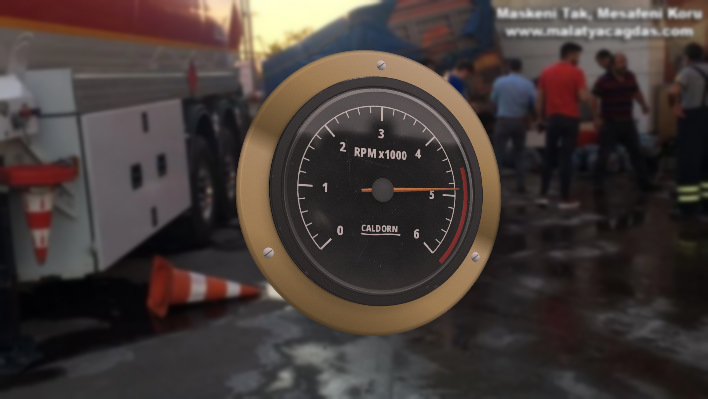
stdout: 4900 (rpm)
